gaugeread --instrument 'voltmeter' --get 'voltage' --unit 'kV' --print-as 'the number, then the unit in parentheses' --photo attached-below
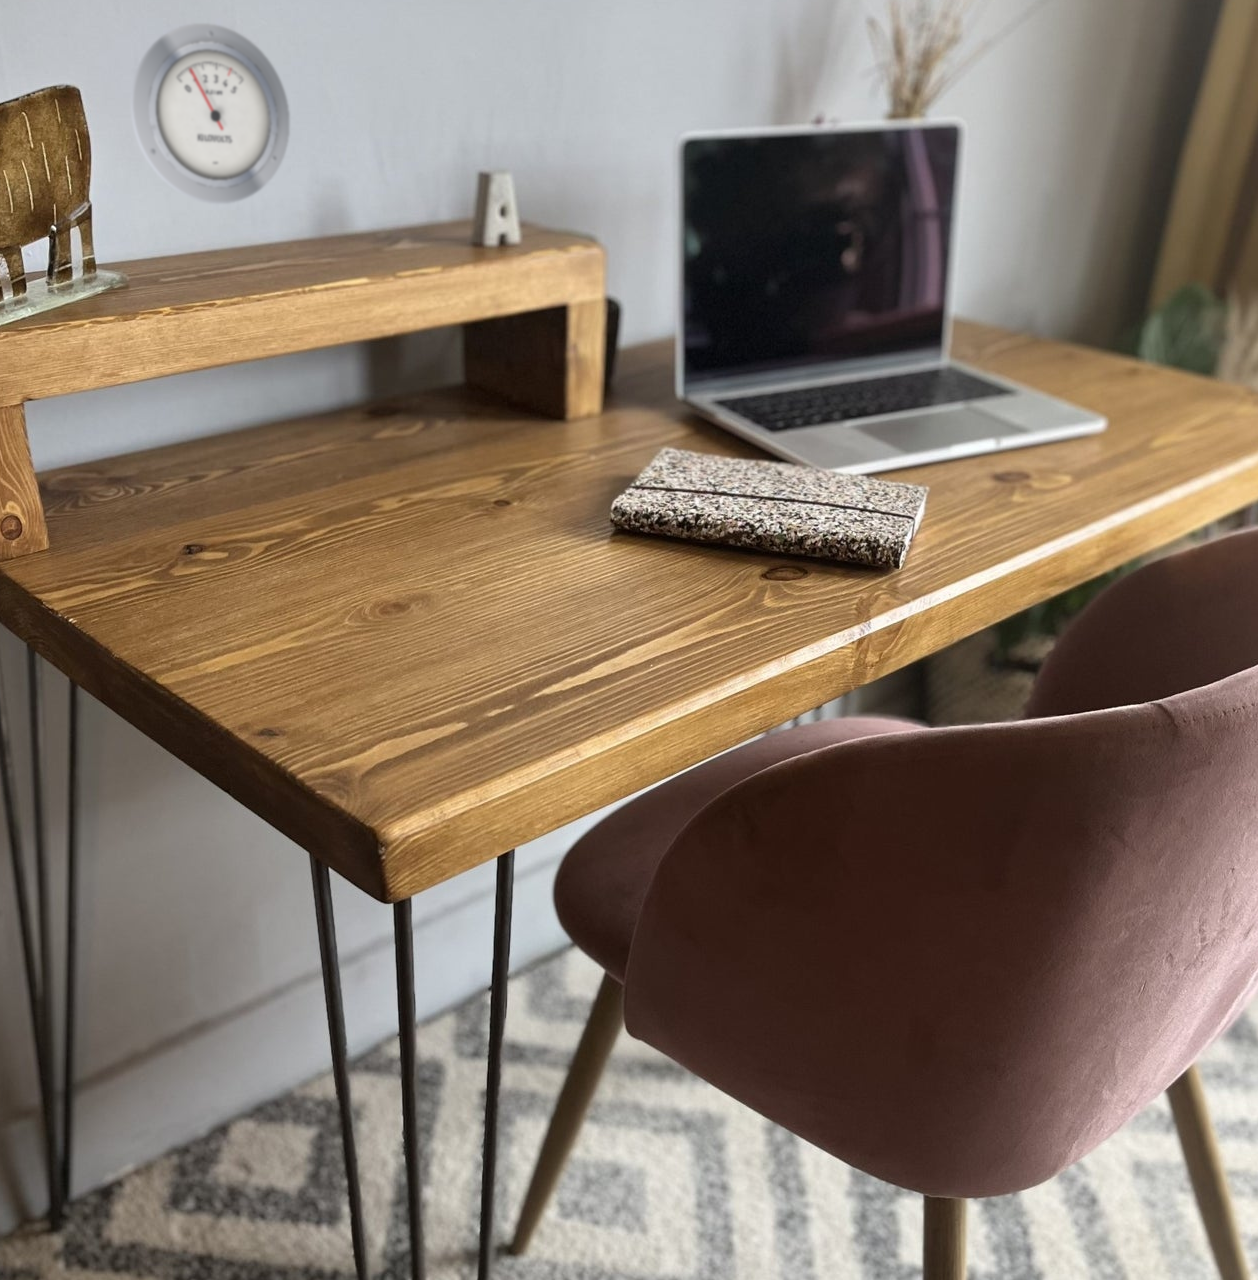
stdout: 1 (kV)
